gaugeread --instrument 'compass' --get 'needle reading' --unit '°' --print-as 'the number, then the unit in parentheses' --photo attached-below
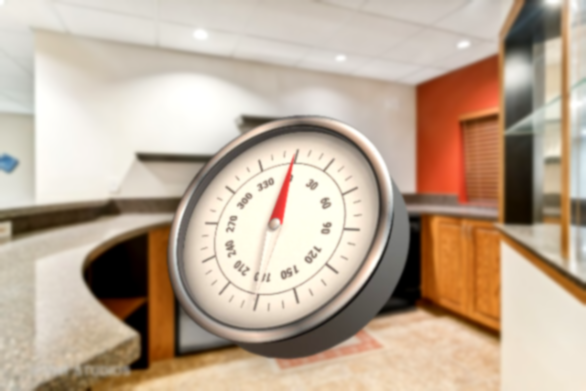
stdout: 0 (°)
